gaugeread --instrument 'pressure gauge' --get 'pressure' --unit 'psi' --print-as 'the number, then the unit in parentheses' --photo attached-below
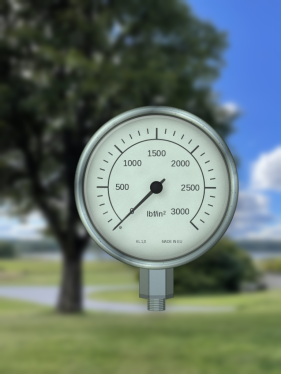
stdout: 0 (psi)
